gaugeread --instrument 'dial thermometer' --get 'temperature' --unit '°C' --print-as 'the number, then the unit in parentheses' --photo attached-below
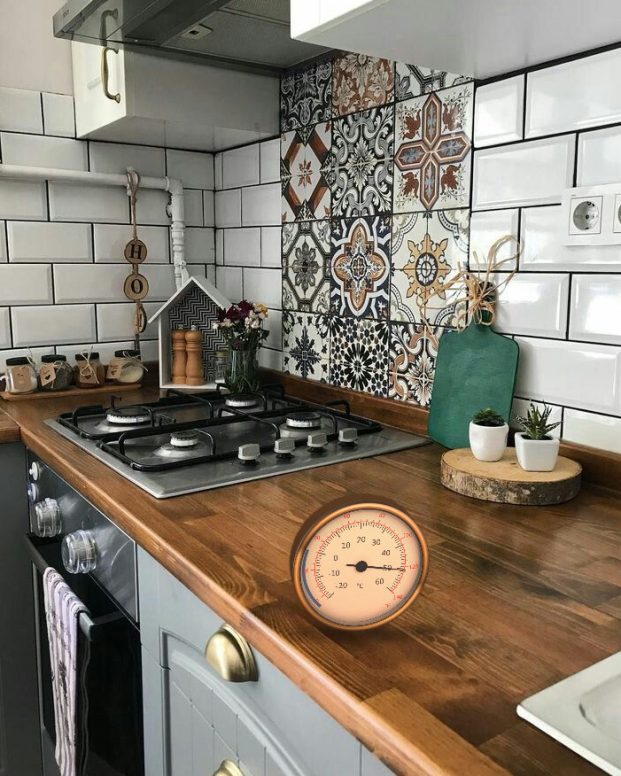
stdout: 50 (°C)
